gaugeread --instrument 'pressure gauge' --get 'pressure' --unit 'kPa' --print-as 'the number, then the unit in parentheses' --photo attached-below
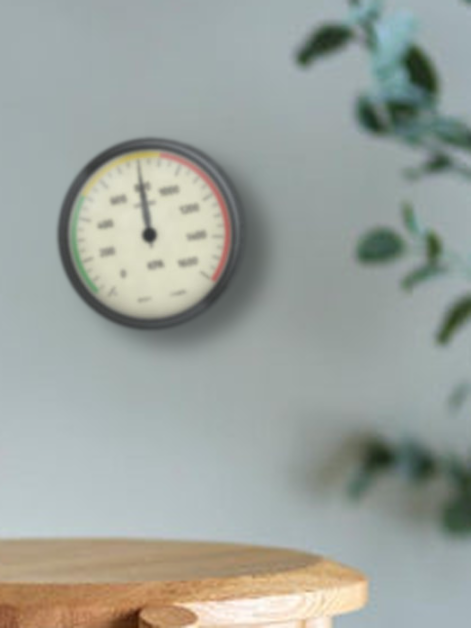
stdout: 800 (kPa)
